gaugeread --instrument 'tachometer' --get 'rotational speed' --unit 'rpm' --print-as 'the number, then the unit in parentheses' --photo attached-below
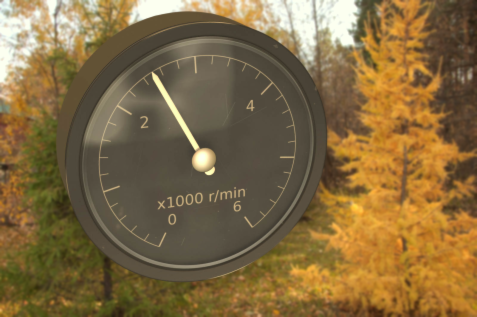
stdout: 2500 (rpm)
